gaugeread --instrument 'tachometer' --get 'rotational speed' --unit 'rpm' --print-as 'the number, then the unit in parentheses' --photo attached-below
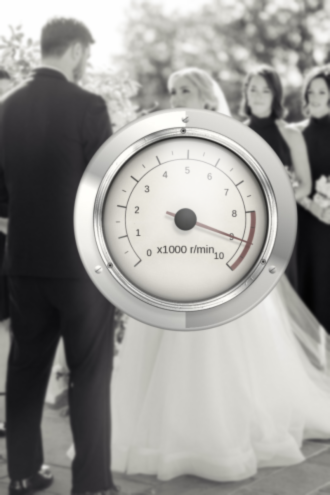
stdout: 9000 (rpm)
